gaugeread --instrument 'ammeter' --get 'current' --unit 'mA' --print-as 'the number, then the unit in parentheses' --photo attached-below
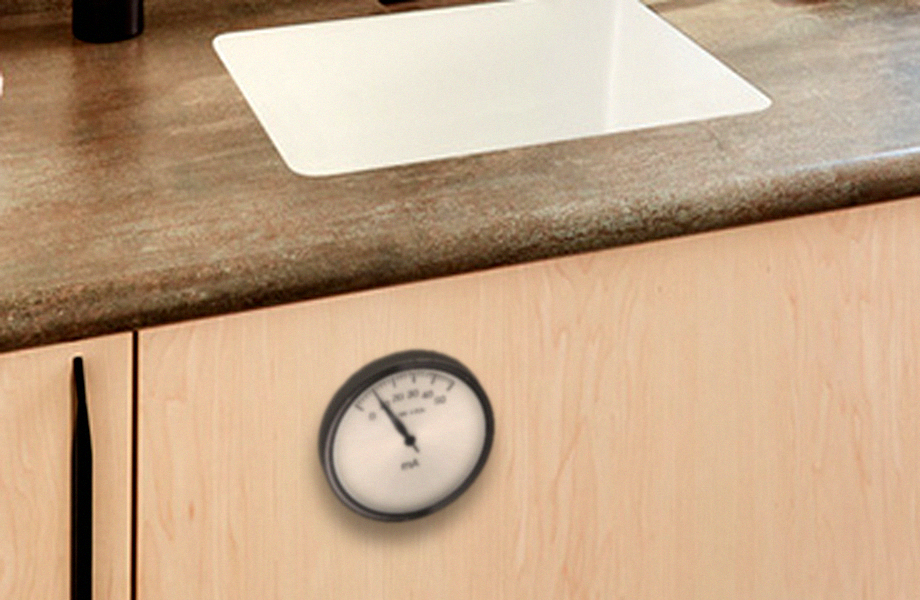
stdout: 10 (mA)
